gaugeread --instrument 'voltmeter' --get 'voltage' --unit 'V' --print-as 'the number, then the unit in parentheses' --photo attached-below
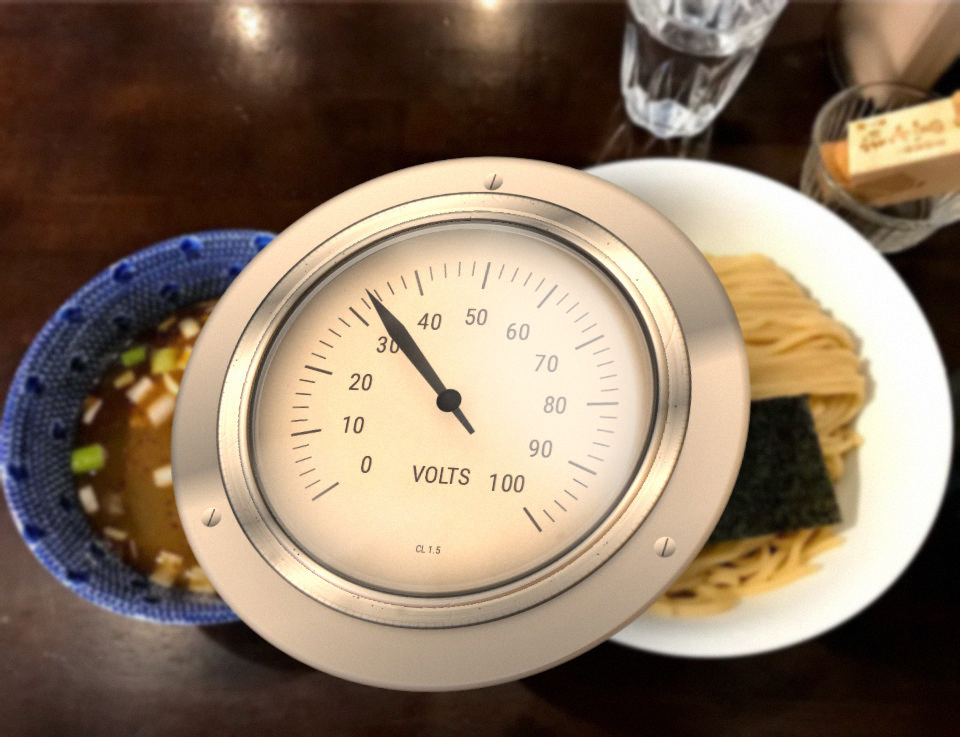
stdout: 33 (V)
